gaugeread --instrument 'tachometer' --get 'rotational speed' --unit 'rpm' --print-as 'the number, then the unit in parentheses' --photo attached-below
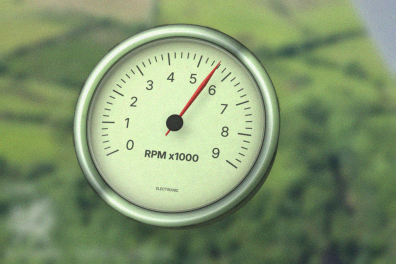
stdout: 5600 (rpm)
